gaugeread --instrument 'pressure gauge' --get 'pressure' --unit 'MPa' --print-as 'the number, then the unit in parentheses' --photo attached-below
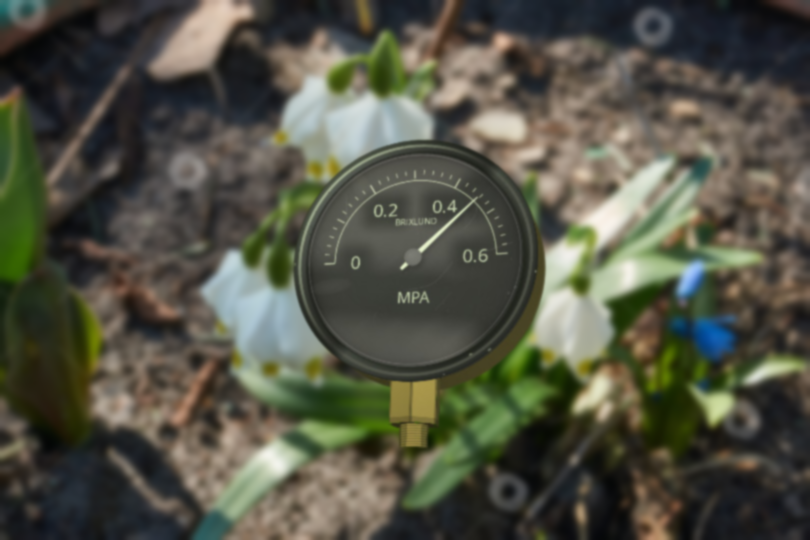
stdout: 0.46 (MPa)
